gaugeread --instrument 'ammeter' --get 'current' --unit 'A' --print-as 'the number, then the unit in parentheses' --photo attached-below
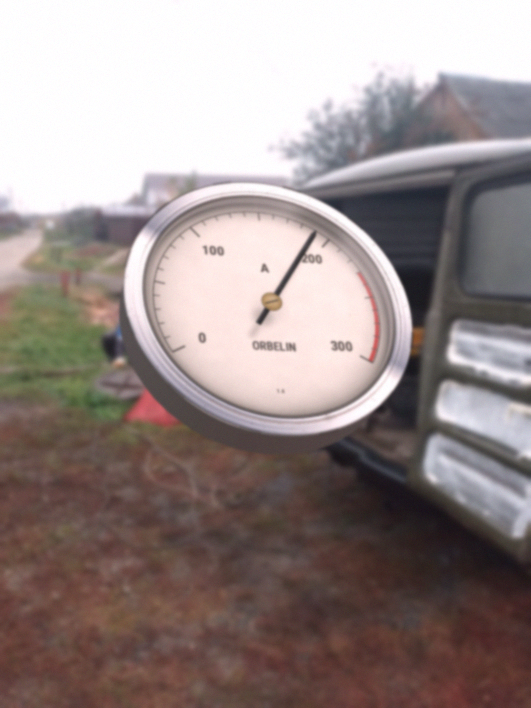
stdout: 190 (A)
